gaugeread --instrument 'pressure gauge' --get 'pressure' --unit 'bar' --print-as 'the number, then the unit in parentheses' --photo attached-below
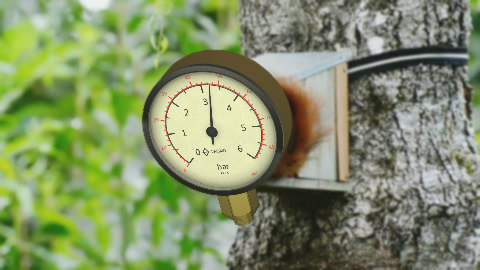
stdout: 3.25 (bar)
